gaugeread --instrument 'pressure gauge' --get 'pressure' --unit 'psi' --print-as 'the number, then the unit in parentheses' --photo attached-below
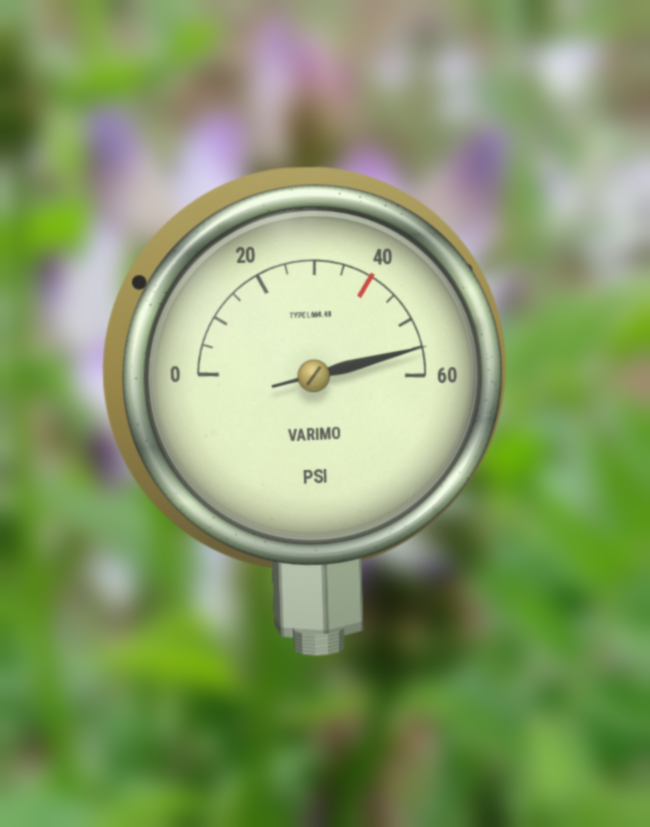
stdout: 55 (psi)
